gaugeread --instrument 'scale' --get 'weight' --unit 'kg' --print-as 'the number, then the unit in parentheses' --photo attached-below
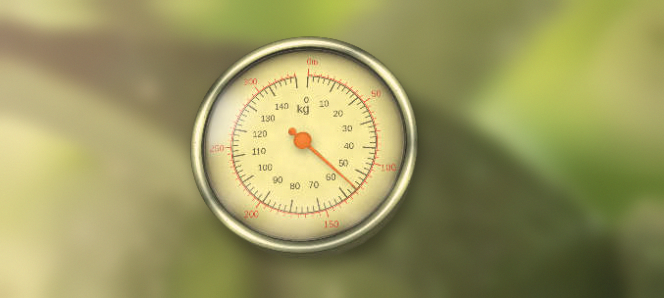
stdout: 56 (kg)
